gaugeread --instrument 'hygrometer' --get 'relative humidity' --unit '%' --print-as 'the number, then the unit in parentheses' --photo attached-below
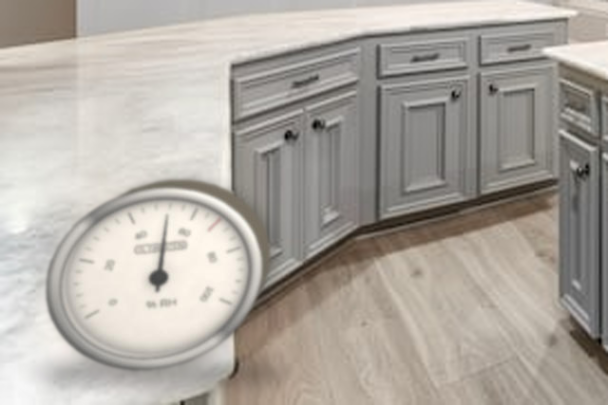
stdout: 52 (%)
